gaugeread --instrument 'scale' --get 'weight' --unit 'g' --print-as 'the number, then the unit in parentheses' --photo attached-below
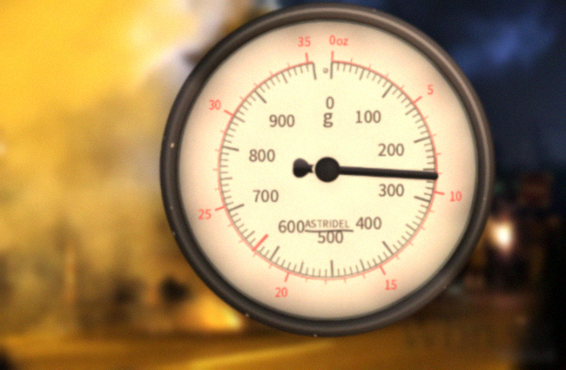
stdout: 260 (g)
